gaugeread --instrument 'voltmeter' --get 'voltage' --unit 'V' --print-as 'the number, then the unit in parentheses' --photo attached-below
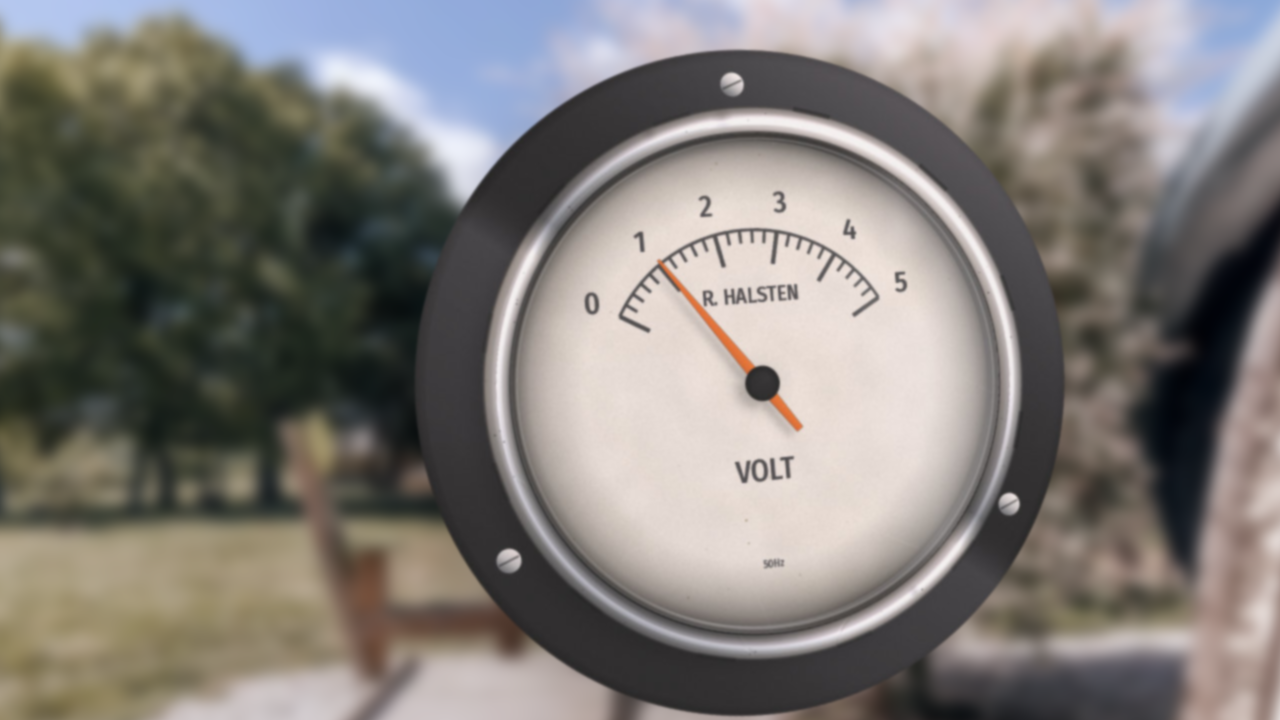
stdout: 1 (V)
